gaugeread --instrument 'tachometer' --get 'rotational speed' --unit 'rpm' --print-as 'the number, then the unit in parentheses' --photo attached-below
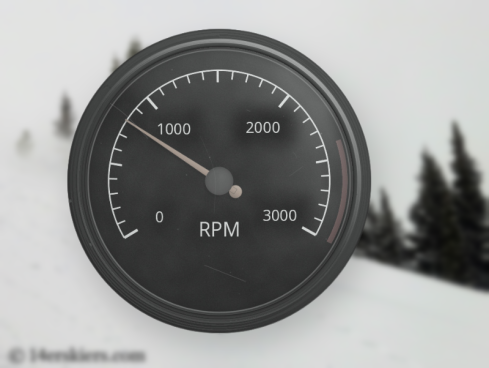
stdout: 800 (rpm)
